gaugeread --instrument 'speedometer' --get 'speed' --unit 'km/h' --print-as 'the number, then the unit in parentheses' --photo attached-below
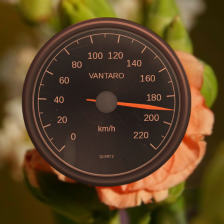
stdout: 190 (km/h)
